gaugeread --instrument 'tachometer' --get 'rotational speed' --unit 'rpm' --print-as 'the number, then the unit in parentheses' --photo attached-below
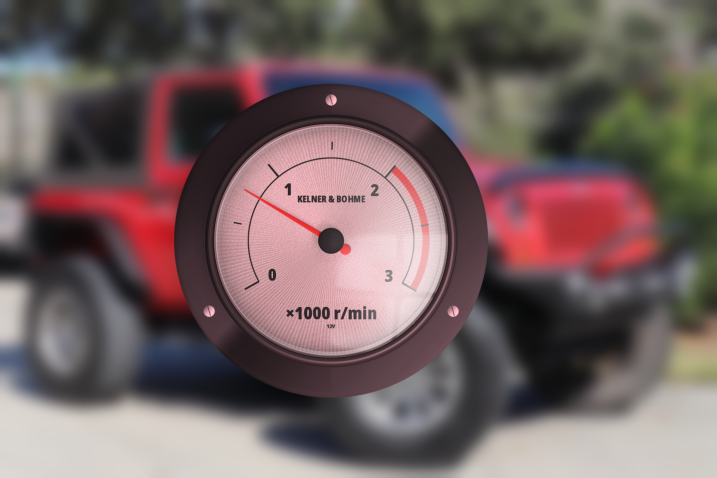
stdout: 750 (rpm)
